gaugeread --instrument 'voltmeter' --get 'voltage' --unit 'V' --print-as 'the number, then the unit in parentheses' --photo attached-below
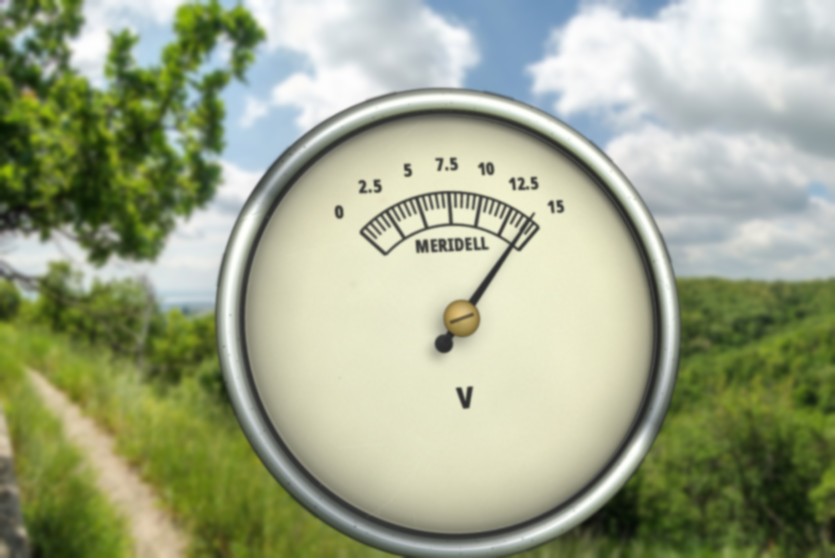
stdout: 14 (V)
